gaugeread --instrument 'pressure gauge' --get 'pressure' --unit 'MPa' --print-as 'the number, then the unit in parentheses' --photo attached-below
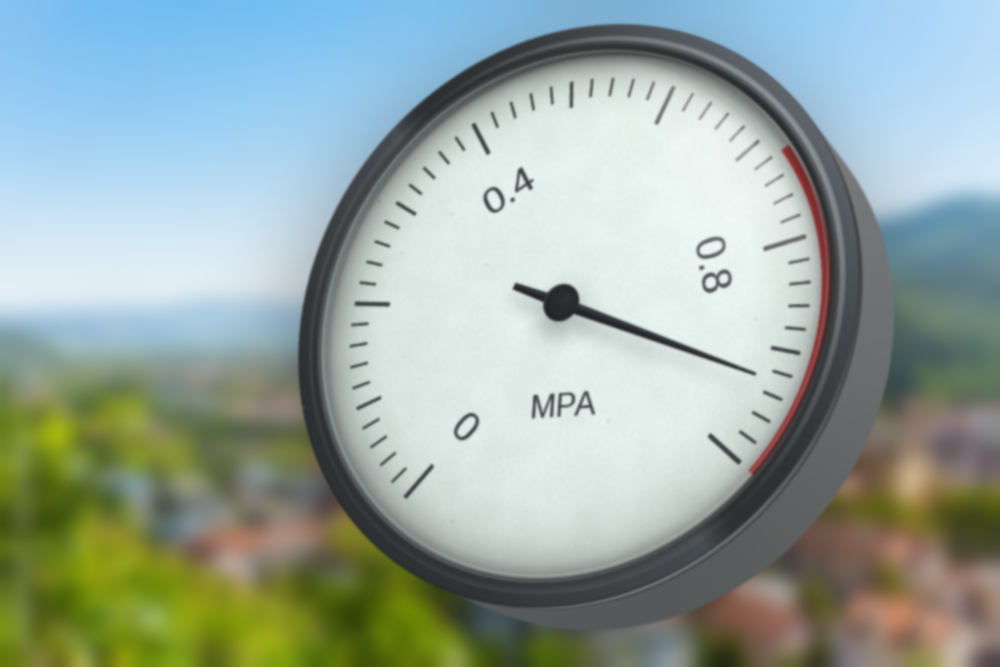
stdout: 0.93 (MPa)
